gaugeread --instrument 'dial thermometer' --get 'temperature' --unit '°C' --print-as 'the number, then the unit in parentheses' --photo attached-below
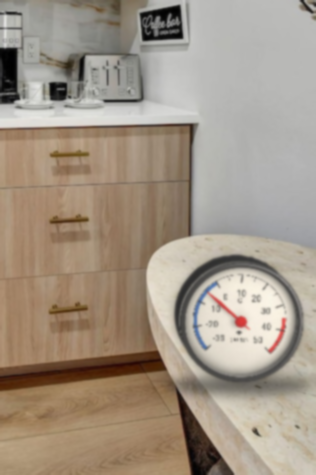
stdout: -5 (°C)
